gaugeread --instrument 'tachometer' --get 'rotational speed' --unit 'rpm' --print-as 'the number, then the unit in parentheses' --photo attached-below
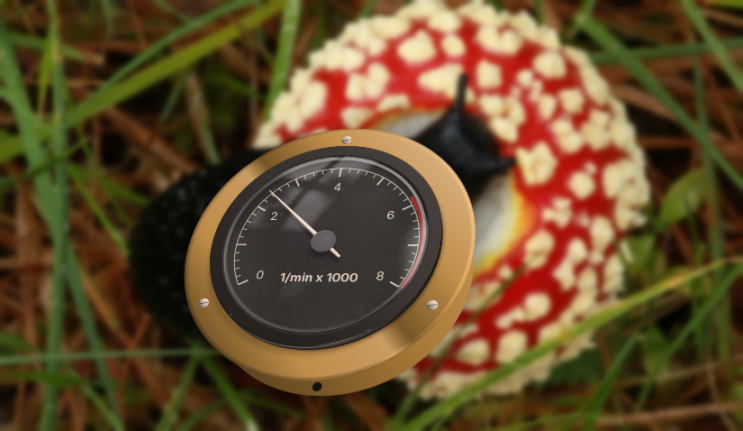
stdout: 2400 (rpm)
